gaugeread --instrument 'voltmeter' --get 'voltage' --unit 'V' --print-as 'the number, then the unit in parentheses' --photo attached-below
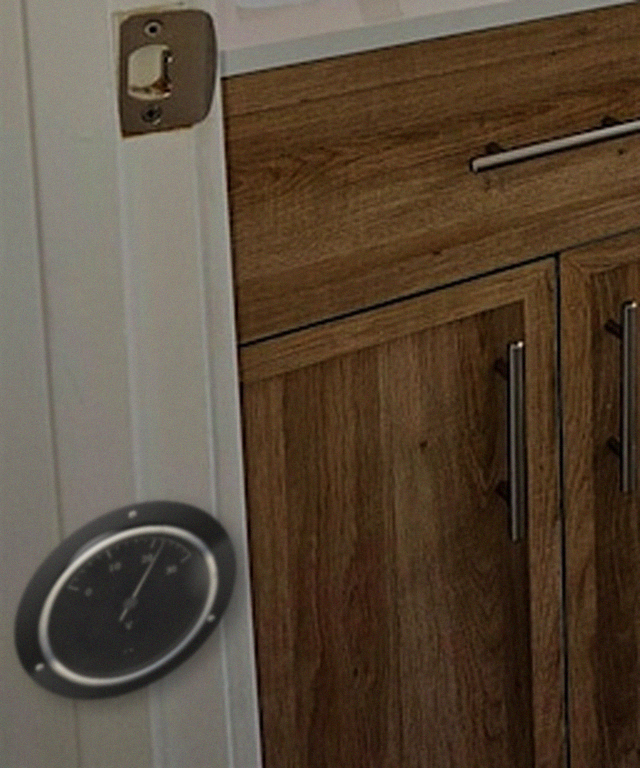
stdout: 22 (V)
